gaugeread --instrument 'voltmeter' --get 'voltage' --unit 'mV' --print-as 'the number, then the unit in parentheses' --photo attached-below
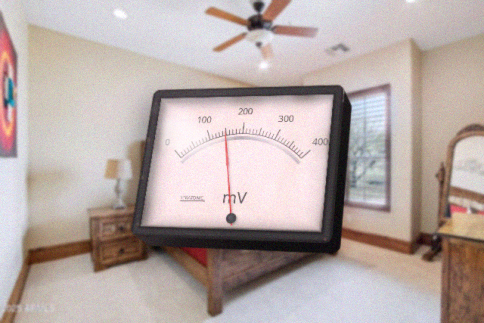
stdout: 150 (mV)
